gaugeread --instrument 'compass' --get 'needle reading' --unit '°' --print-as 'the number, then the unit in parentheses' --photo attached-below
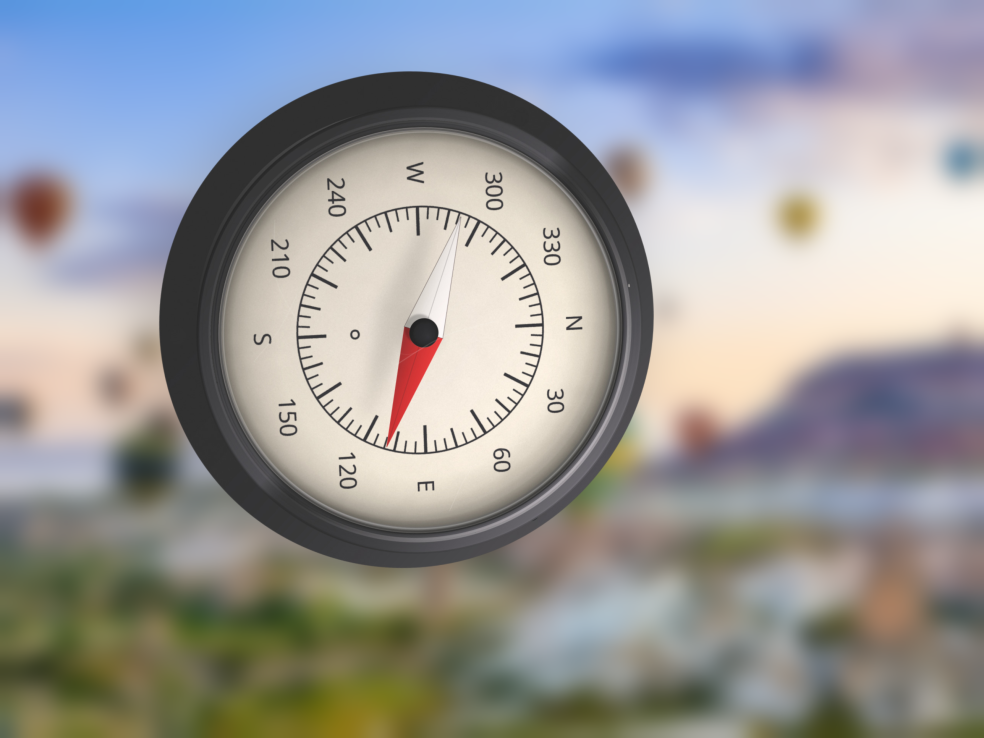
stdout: 110 (°)
